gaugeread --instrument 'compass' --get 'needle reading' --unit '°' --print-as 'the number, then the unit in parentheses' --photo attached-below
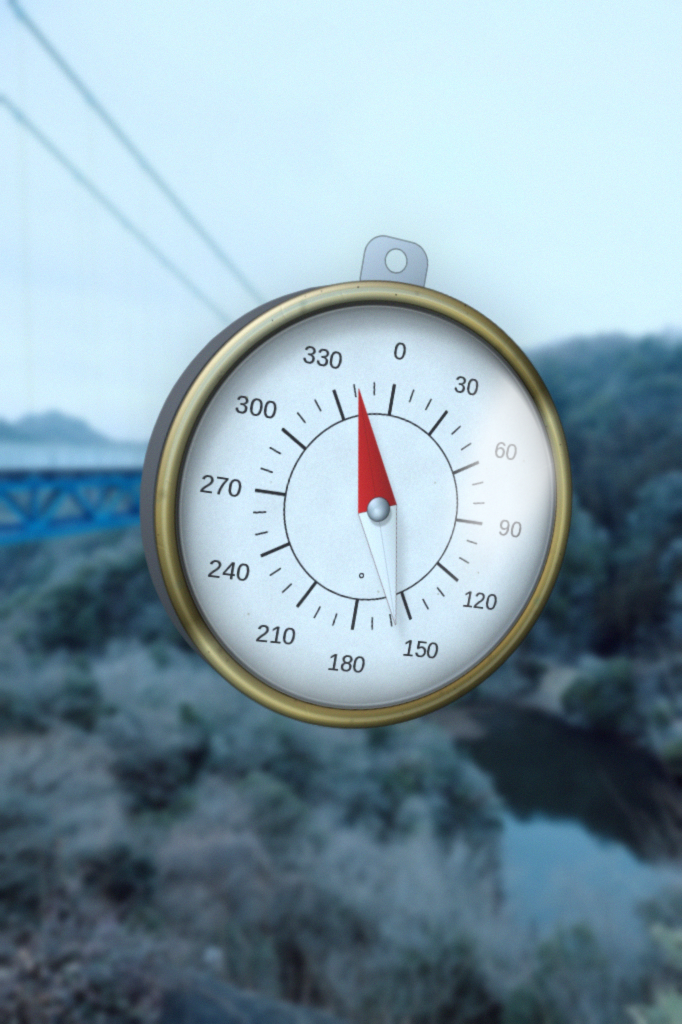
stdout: 340 (°)
